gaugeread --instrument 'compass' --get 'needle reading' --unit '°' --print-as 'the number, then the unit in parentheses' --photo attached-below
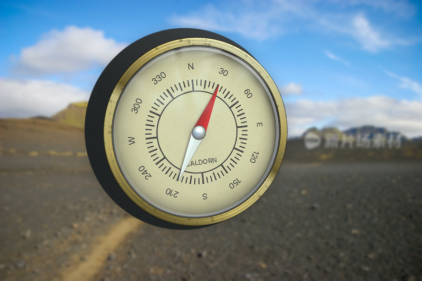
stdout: 30 (°)
